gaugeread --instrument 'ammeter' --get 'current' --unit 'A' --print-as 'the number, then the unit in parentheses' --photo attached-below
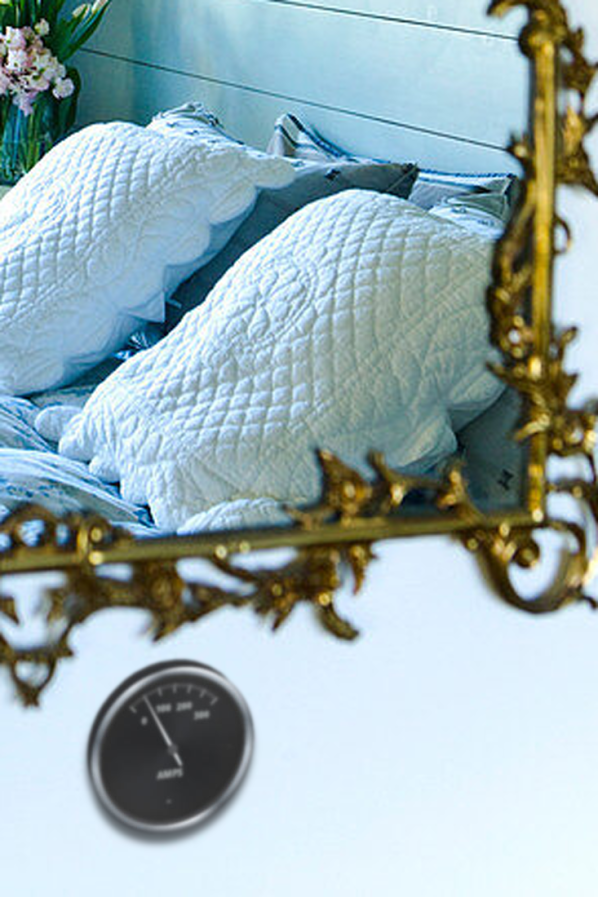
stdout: 50 (A)
